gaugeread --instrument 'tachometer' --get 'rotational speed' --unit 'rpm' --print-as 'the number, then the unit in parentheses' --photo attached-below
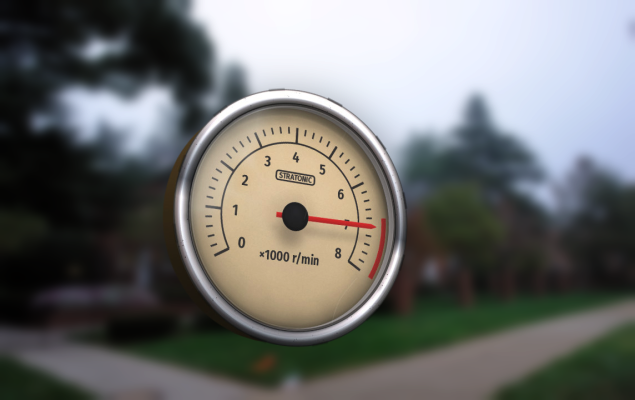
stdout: 7000 (rpm)
